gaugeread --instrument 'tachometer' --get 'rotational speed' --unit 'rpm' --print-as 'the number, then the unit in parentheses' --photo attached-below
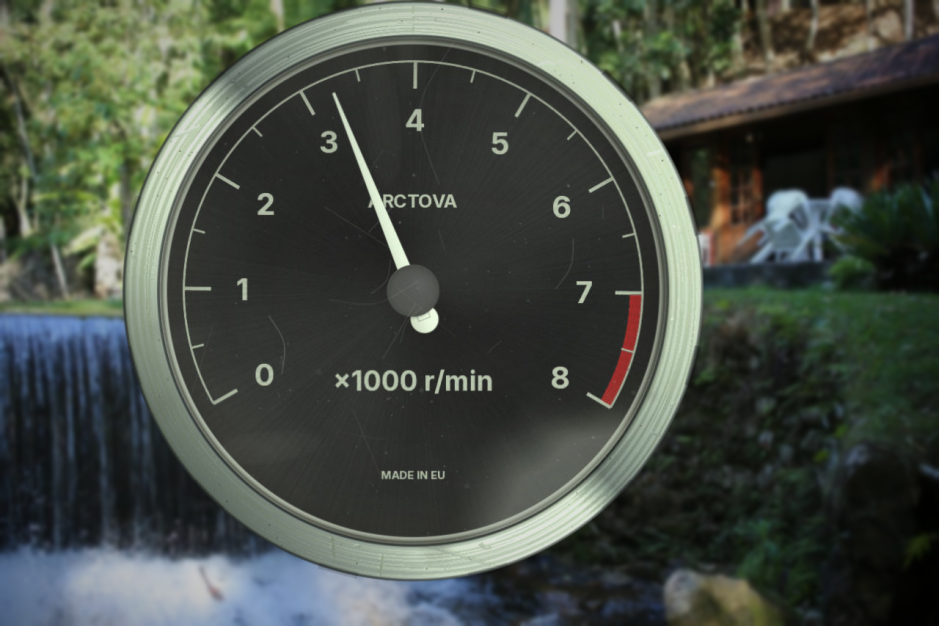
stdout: 3250 (rpm)
